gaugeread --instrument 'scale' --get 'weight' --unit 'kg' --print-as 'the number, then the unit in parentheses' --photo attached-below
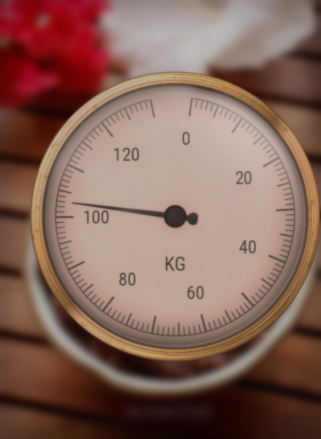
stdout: 103 (kg)
